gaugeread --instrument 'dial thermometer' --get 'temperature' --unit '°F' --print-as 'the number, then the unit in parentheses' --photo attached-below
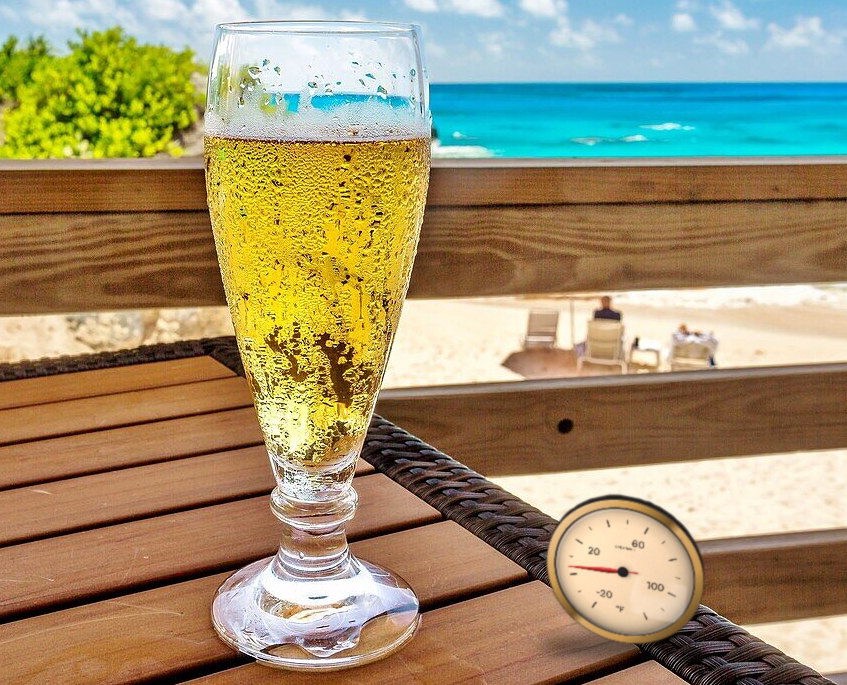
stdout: 5 (°F)
